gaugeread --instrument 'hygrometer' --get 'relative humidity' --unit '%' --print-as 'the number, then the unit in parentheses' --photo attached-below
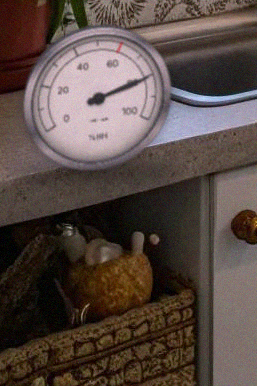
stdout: 80 (%)
